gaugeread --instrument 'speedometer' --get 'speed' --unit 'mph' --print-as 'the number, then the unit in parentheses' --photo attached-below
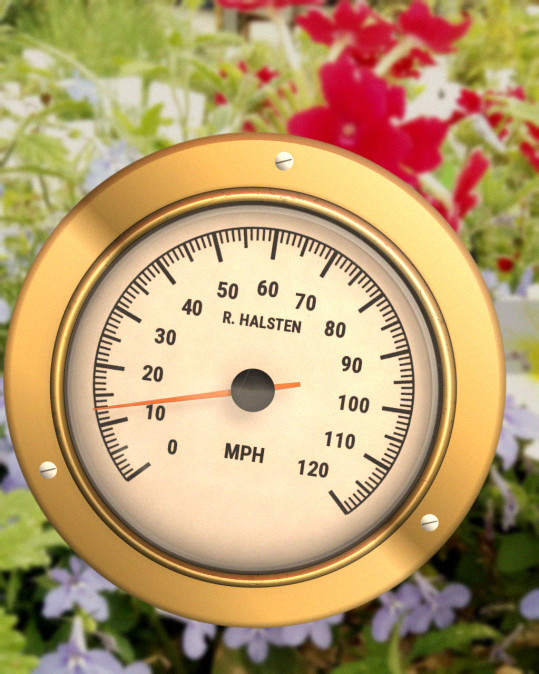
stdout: 13 (mph)
